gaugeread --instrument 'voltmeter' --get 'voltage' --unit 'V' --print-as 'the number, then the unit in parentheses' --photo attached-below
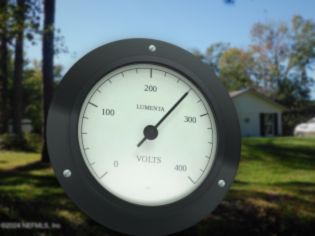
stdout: 260 (V)
